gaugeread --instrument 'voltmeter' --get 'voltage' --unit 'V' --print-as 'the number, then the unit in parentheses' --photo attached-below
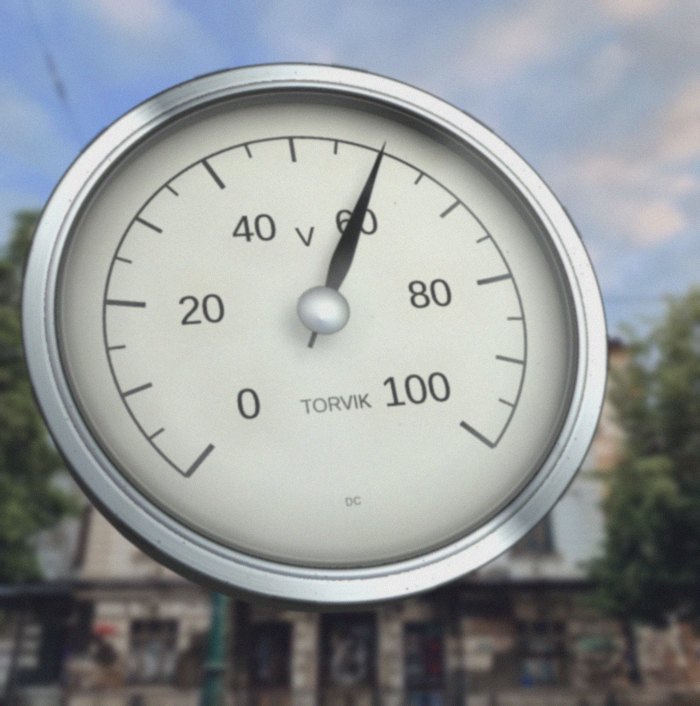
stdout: 60 (V)
